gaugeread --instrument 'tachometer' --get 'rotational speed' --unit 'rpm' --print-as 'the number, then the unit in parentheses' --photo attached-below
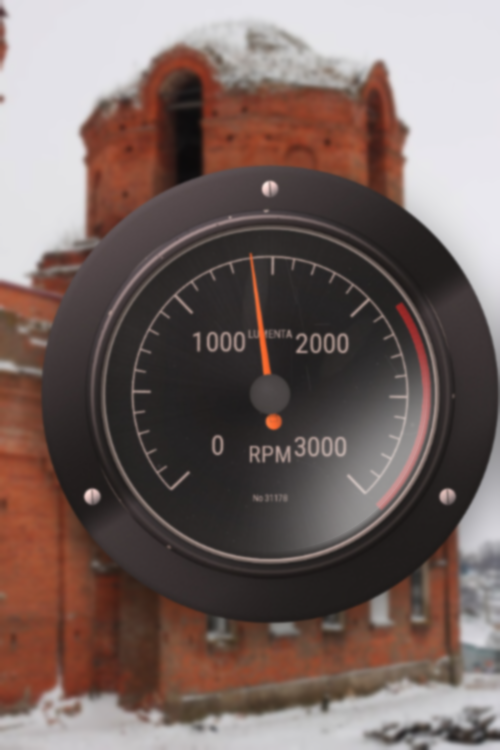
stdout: 1400 (rpm)
